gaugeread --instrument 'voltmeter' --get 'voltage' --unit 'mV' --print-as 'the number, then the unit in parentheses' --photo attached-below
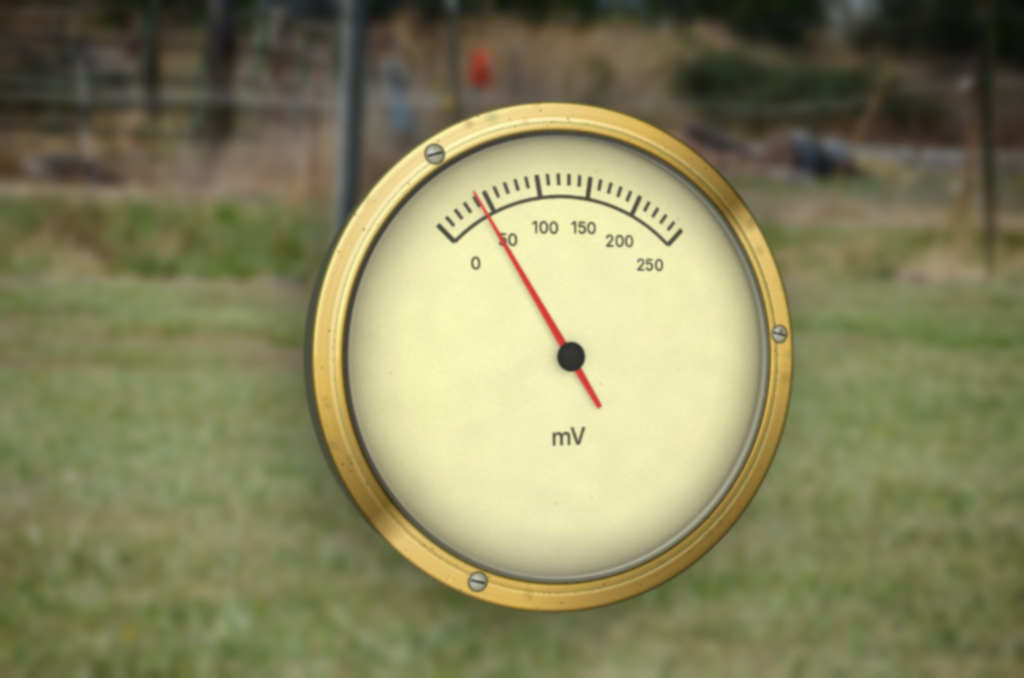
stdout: 40 (mV)
